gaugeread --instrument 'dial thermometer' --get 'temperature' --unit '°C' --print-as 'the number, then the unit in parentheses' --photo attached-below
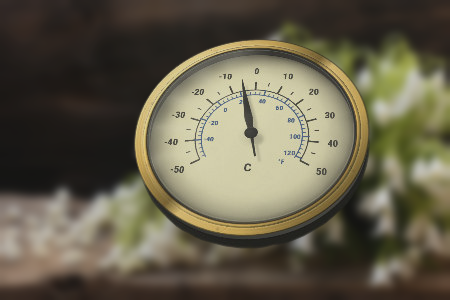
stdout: -5 (°C)
